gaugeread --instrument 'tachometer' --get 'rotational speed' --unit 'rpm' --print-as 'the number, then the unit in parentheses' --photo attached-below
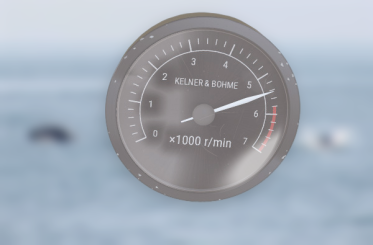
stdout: 5400 (rpm)
